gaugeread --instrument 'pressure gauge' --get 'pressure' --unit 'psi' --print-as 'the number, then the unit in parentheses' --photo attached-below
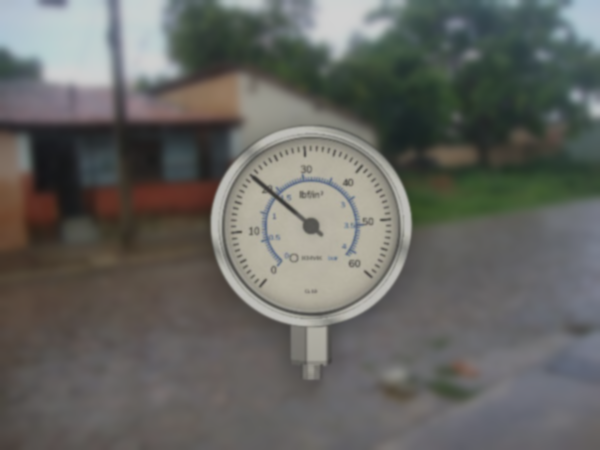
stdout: 20 (psi)
